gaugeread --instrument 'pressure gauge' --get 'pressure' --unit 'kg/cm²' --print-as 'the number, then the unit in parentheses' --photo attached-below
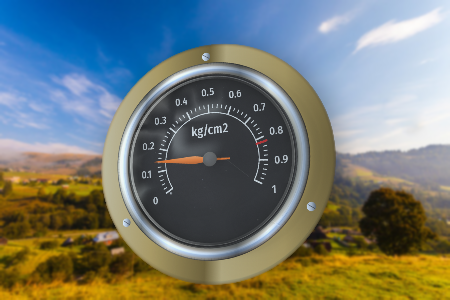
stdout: 0.14 (kg/cm²)
